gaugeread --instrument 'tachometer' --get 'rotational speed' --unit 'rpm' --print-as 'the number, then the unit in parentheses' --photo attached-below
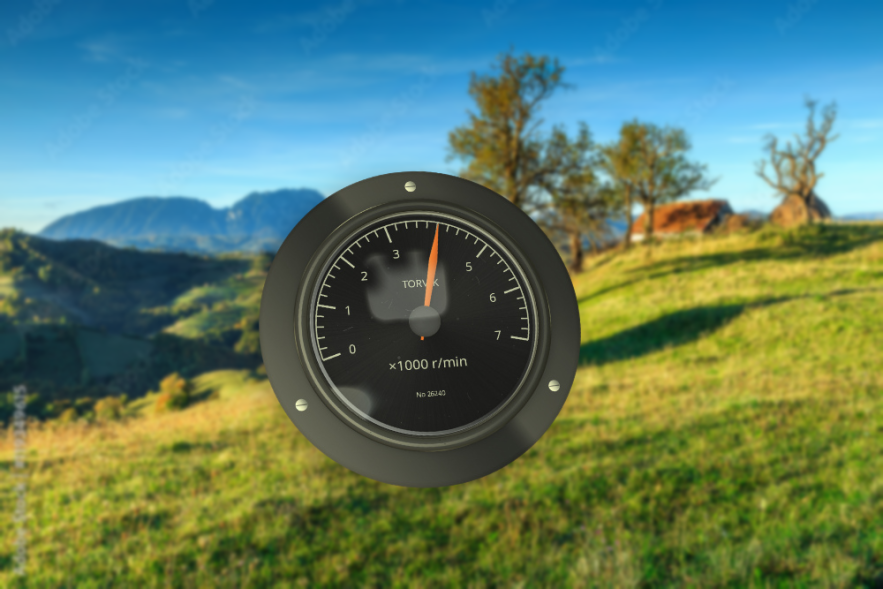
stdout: 4000 (rpm)
